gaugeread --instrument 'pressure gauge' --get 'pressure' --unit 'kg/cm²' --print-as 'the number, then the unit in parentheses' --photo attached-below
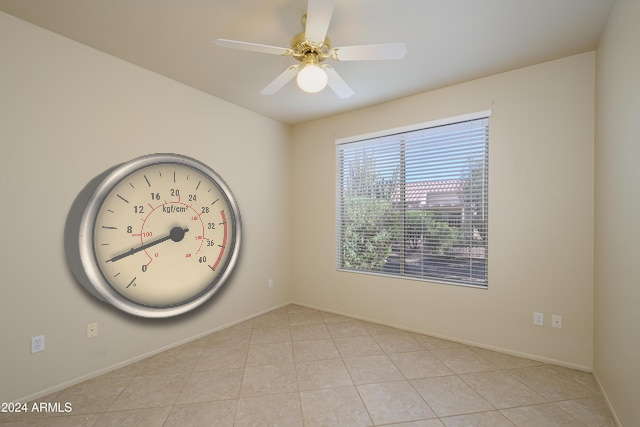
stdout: 4 (kg/cm²)
